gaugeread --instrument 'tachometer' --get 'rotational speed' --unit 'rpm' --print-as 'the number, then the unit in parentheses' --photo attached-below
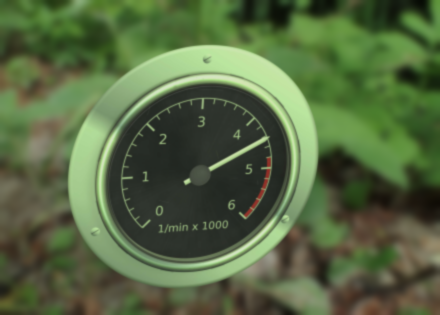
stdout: 4400 (rpm)
